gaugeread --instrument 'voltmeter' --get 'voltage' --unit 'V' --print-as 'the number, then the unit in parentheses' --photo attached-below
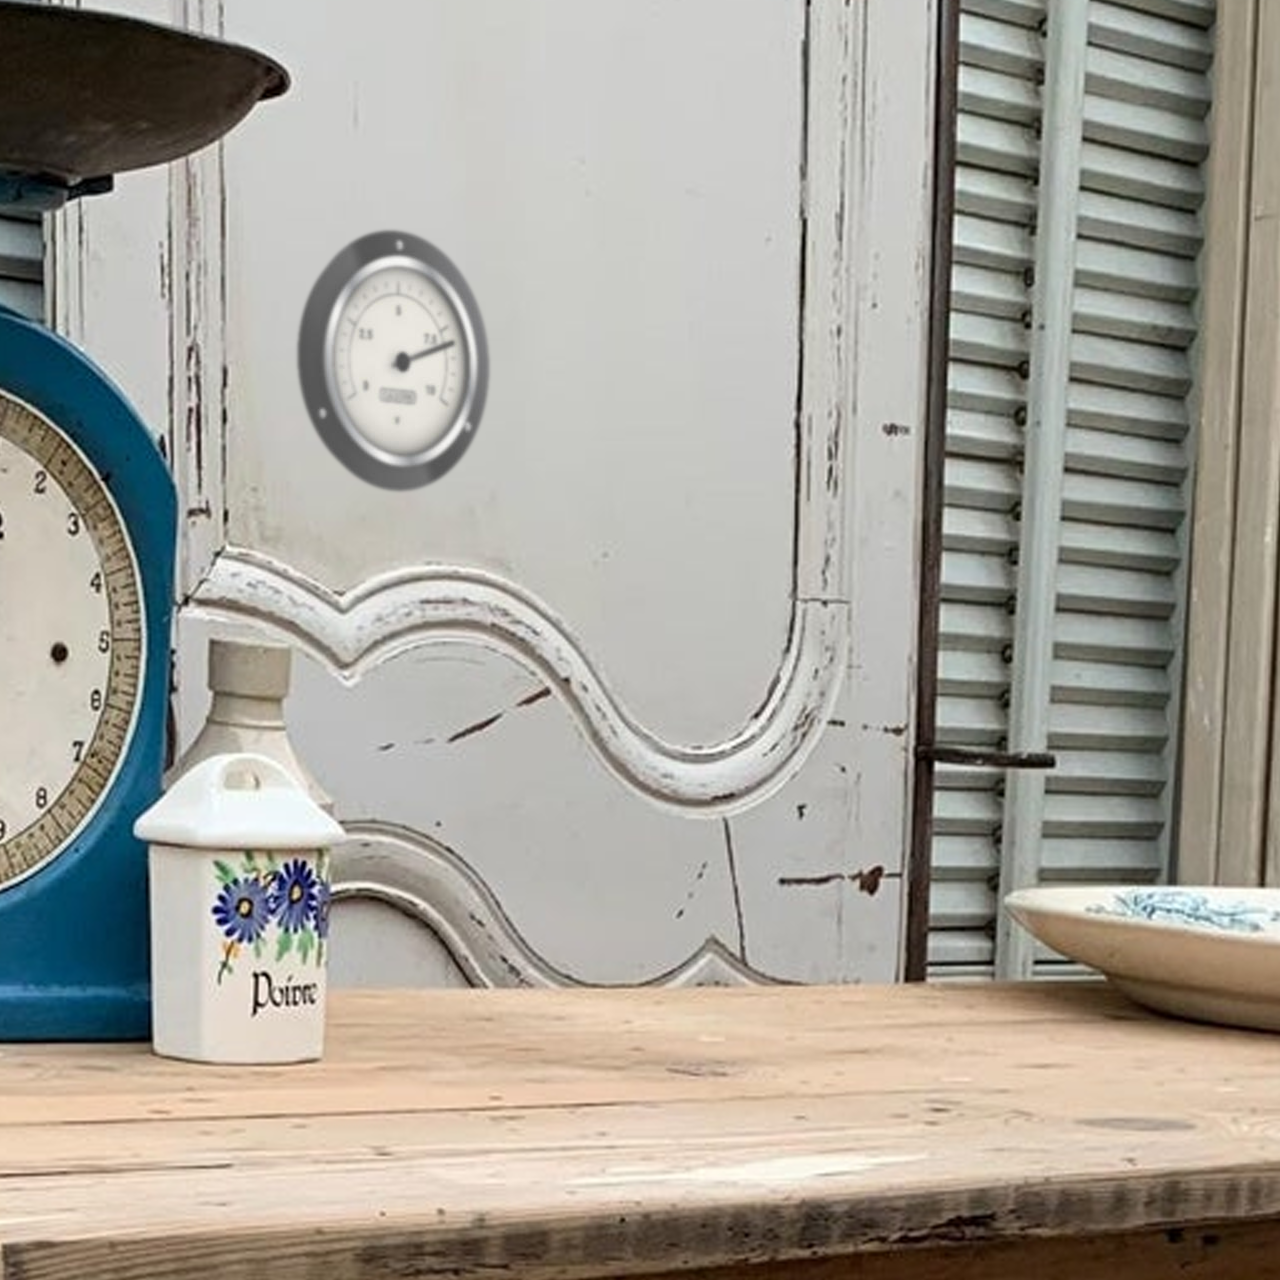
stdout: 8 (V)
